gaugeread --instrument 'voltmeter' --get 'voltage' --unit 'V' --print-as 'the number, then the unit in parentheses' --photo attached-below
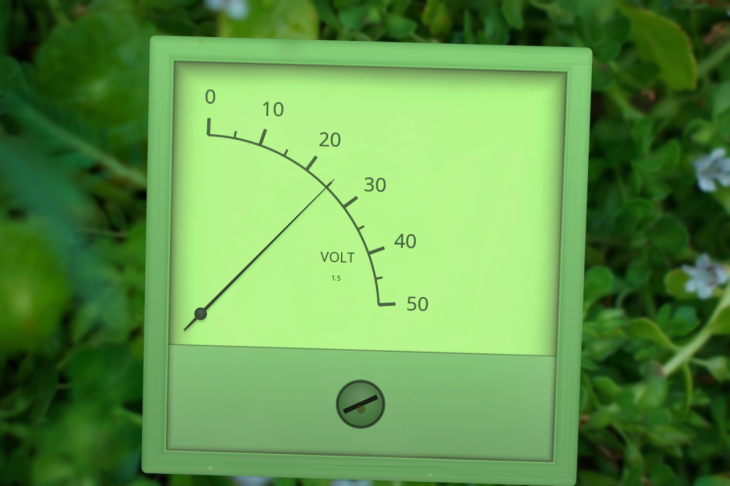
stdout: 25 (V)
